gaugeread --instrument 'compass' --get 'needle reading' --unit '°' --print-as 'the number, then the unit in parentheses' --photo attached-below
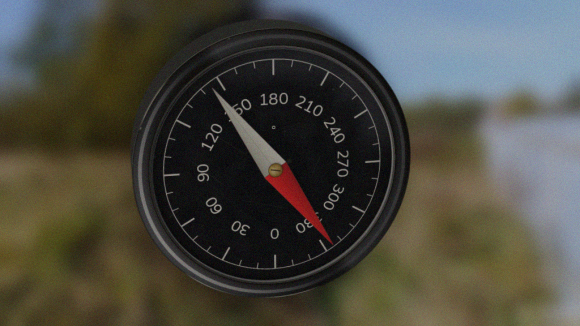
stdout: 325 (°)
